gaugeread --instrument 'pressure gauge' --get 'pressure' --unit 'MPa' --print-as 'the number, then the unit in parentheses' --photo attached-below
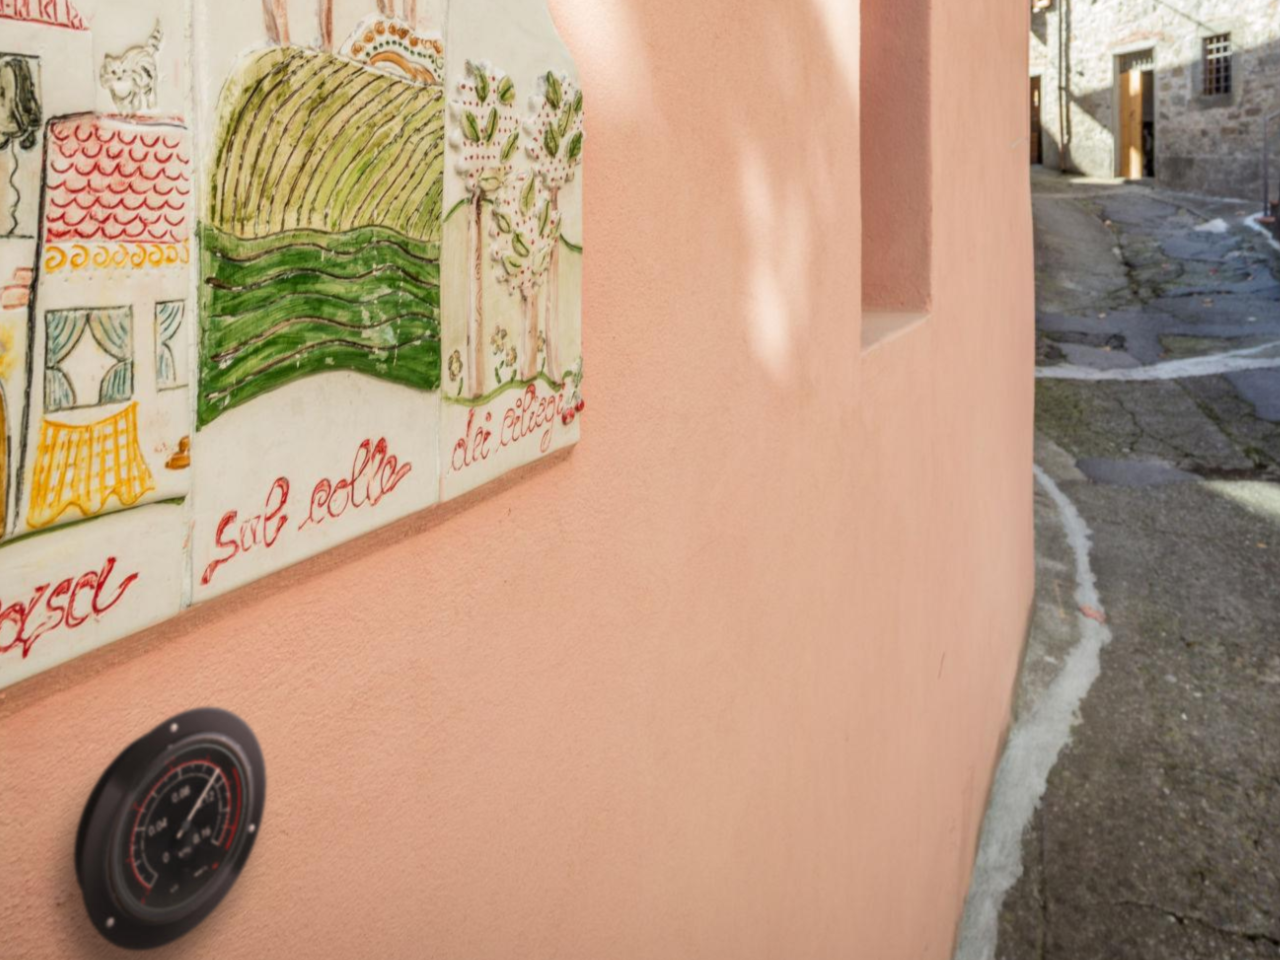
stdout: 0.11 (MPa)
